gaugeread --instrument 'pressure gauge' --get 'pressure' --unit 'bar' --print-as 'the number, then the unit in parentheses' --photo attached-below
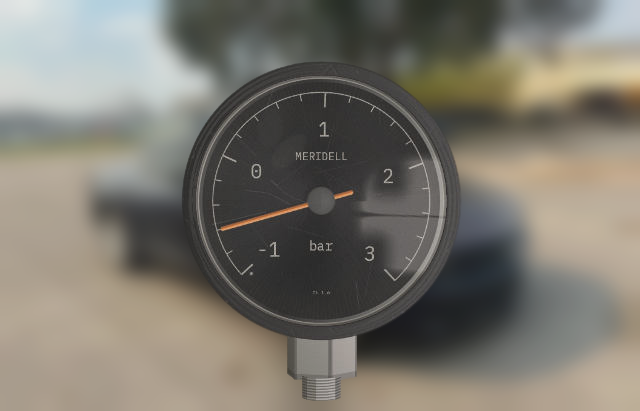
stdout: -0.6 (bar)
